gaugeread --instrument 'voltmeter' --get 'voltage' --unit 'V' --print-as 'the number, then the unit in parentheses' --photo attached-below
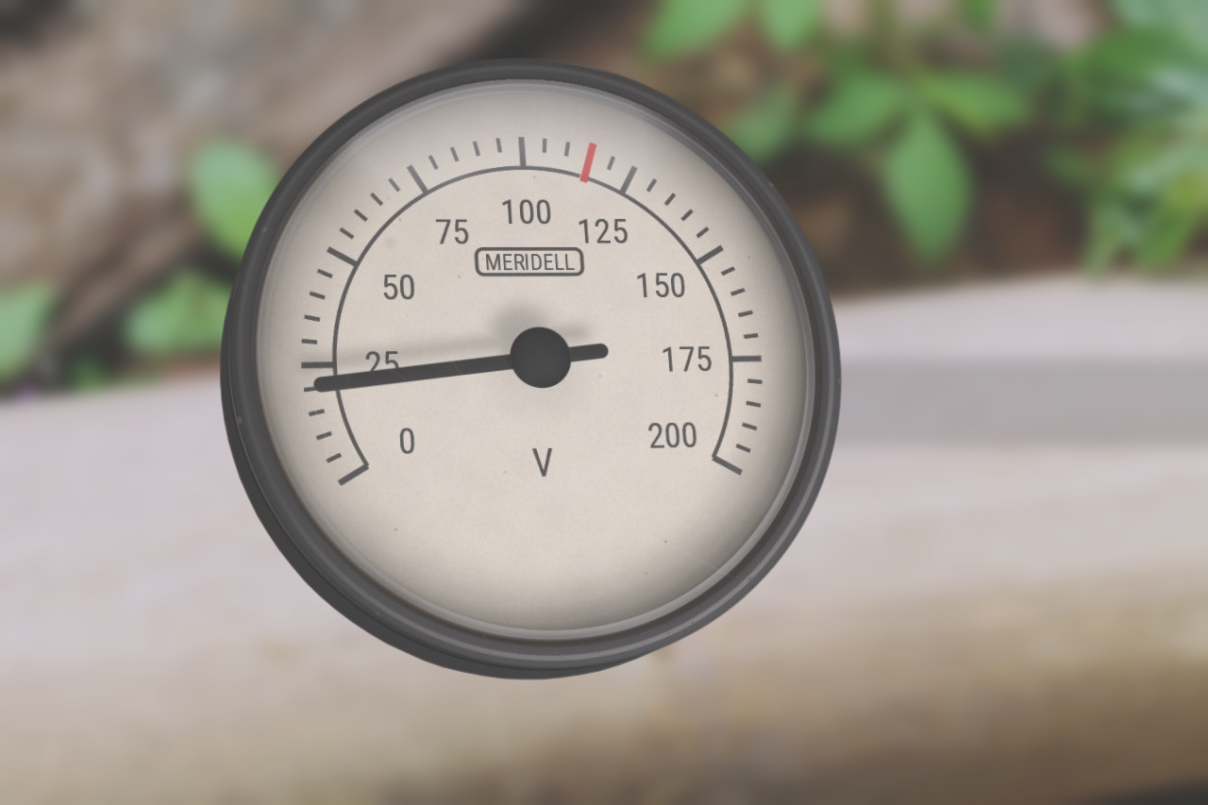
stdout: 20 (V)
